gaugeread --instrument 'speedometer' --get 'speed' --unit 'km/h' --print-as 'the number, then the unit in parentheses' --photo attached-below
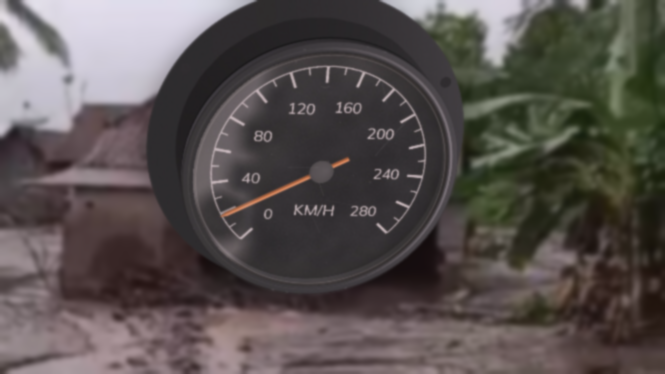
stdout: 20 (km/h)
